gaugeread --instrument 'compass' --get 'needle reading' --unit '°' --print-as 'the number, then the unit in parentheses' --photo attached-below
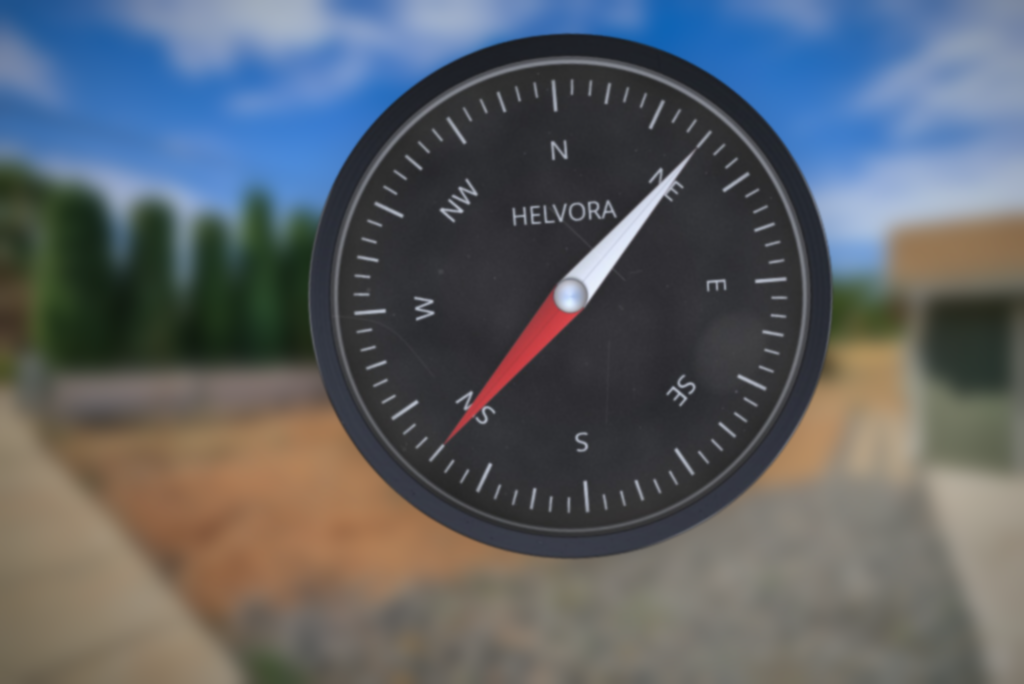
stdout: 225 (°)
